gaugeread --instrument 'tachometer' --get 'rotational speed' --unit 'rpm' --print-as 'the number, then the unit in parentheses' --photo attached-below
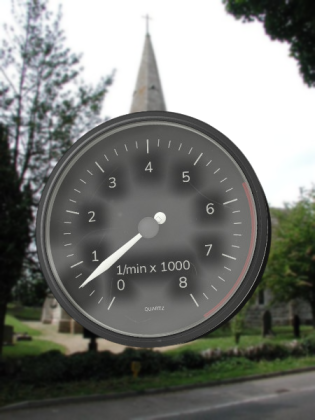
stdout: 600 (rpm)
